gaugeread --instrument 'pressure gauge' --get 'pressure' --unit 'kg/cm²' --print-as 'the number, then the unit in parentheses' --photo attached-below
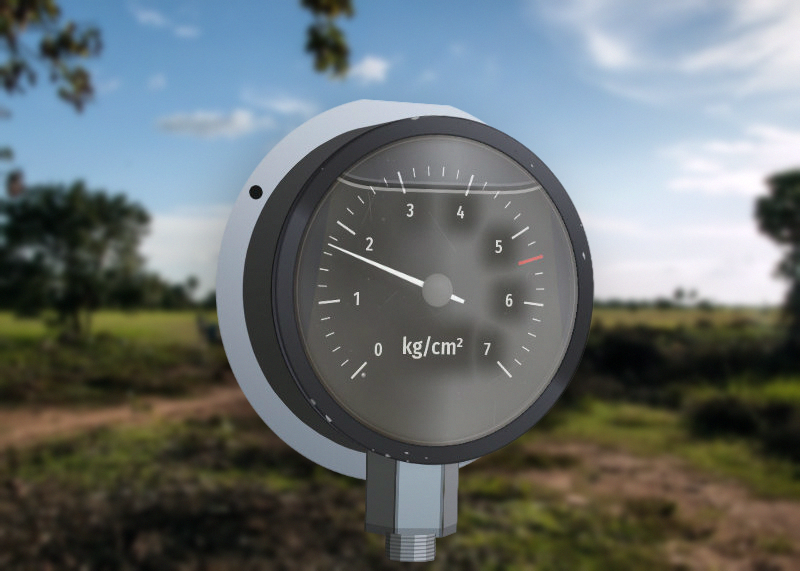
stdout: 1.7 (kg/cm²)
